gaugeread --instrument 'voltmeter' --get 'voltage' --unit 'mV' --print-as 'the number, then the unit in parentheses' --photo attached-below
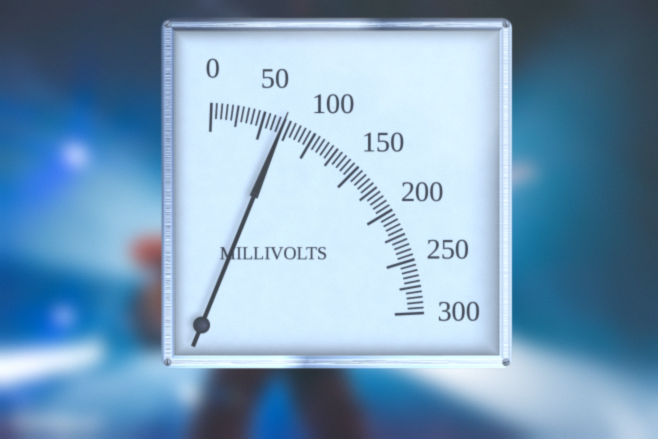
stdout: 70 (mV)
